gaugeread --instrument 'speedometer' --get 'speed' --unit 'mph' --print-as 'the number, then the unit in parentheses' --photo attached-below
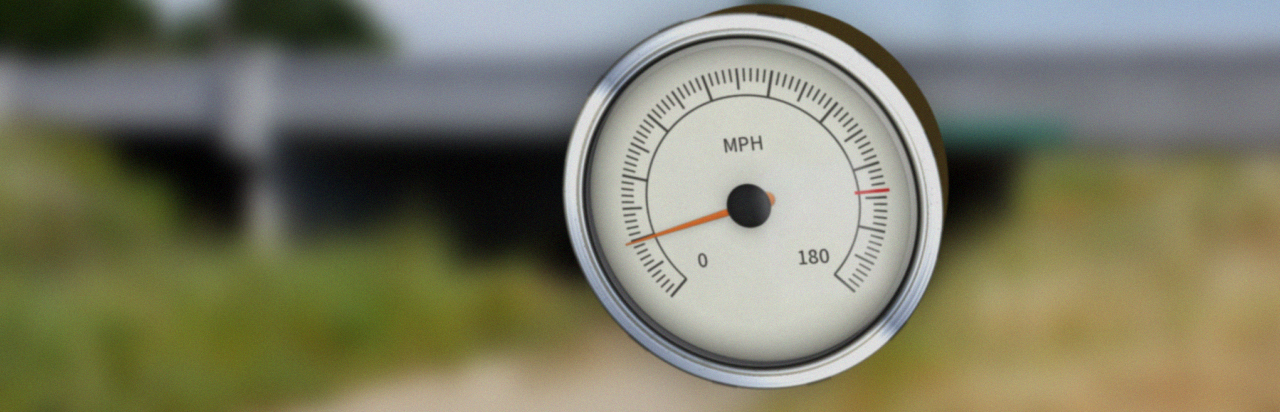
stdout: 20 (mph)
